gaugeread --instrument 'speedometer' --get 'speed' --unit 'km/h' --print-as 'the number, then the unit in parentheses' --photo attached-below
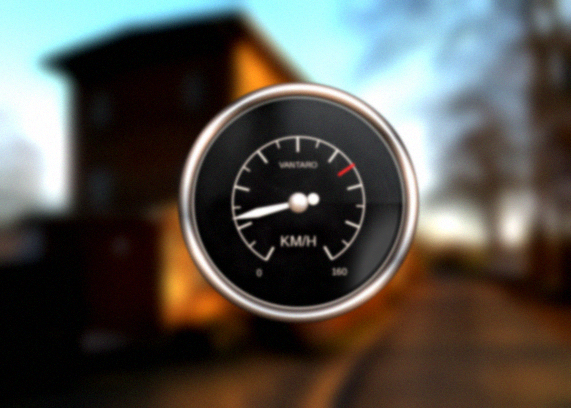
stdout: 25 (km/h)
